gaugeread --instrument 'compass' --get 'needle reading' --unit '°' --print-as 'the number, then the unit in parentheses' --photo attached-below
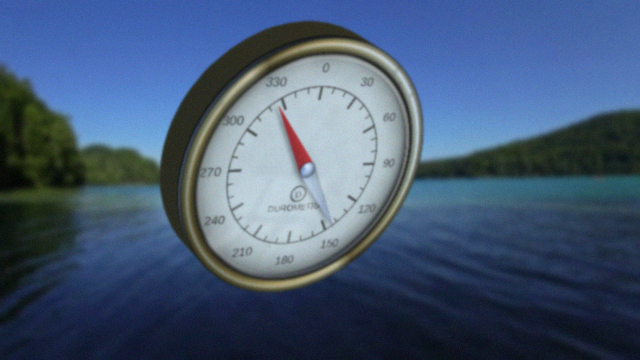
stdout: 325 (°)
